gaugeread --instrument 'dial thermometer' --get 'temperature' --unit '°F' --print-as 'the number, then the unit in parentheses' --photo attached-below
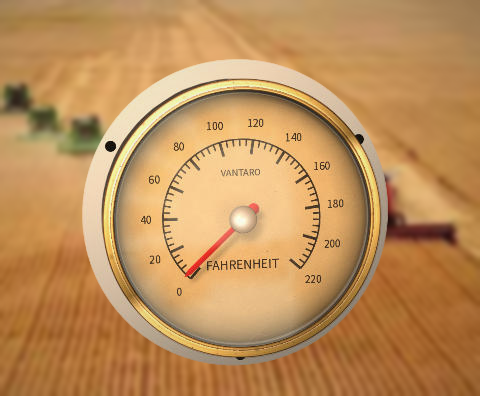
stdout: 4 (°F)
